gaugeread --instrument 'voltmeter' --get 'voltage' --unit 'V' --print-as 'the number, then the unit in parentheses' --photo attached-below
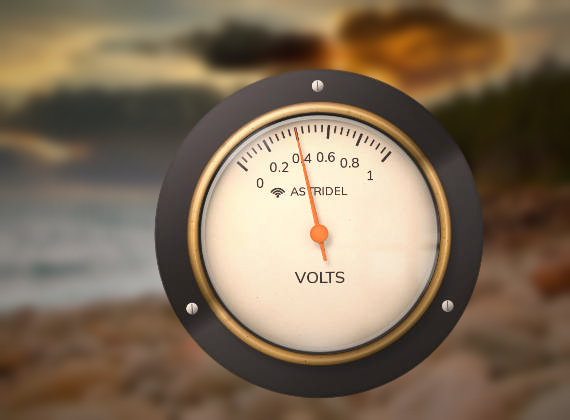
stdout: 0.4 (V)
